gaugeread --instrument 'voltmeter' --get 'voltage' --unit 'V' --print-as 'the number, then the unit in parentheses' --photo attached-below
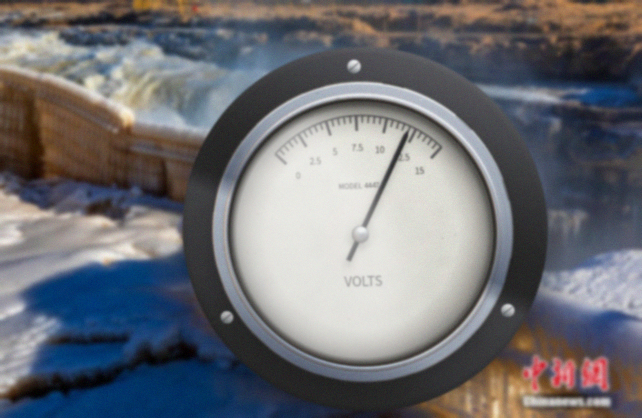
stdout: 12 (V)
